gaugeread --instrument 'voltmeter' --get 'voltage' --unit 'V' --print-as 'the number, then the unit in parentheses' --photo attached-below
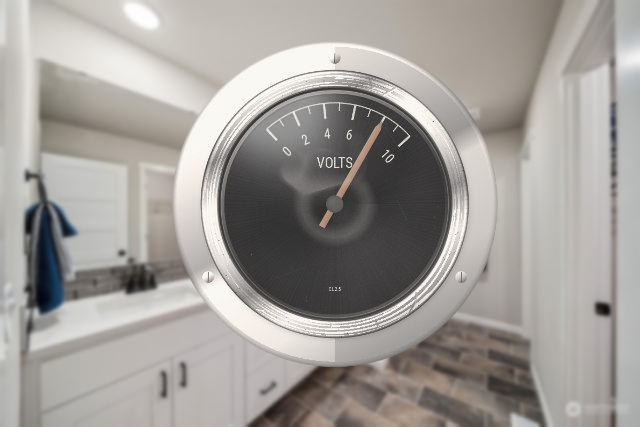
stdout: 8 (V)
